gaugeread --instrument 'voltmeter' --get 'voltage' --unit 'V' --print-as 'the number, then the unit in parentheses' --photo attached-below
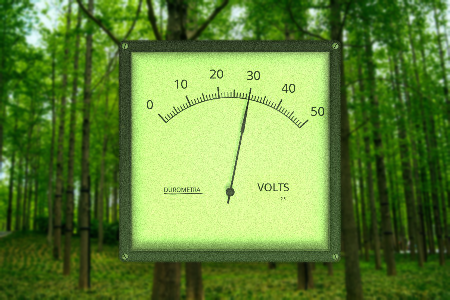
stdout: 30 (V)
